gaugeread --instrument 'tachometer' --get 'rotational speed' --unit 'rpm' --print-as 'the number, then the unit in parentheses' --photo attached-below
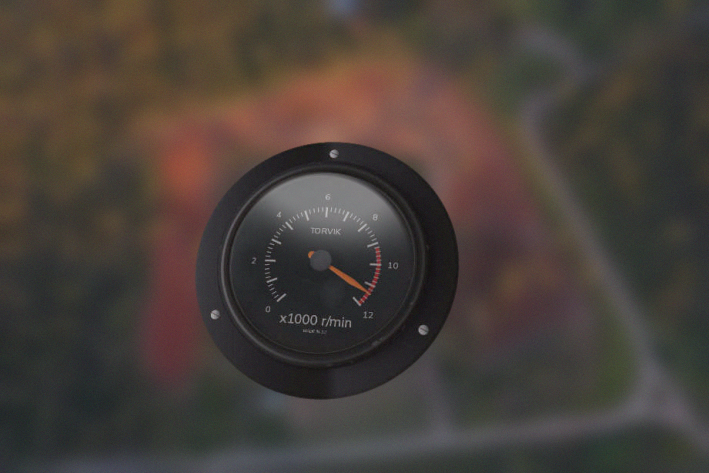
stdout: 11400 (rpm)
